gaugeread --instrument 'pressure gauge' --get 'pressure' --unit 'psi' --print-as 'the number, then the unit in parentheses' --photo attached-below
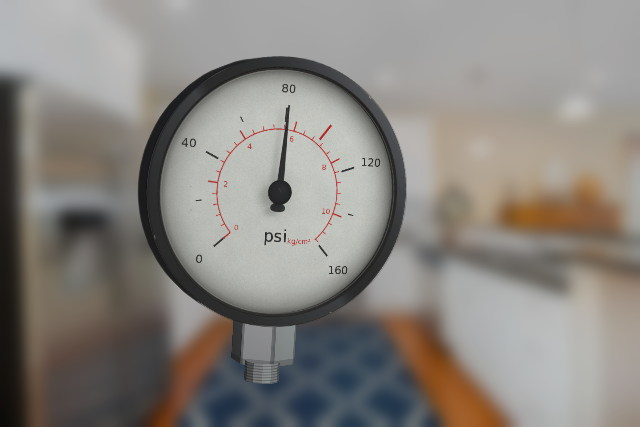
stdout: 80 (psi)
